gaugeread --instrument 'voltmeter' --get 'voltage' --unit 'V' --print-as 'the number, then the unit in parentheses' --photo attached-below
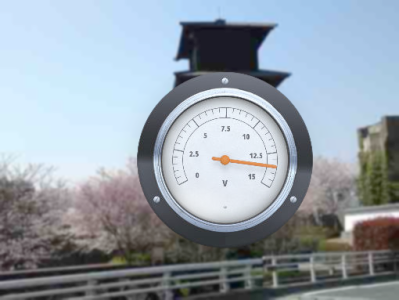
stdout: 13.5 (V)
